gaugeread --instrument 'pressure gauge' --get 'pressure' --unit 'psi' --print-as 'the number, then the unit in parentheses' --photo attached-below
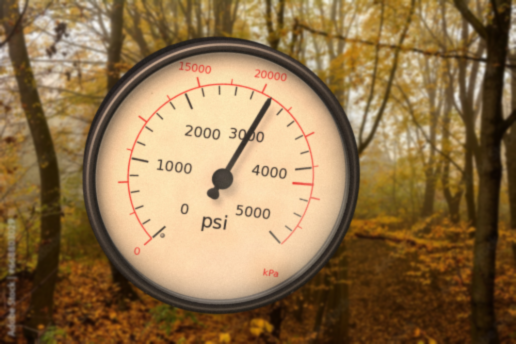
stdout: 3000 (psi)
